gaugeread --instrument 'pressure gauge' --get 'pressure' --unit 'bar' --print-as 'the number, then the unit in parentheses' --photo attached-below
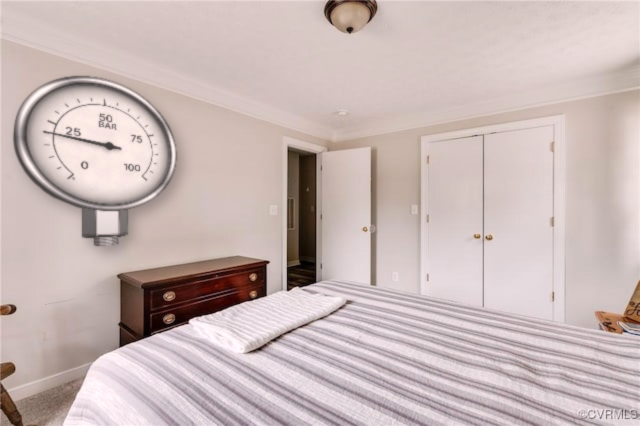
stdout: 20 (bar)
